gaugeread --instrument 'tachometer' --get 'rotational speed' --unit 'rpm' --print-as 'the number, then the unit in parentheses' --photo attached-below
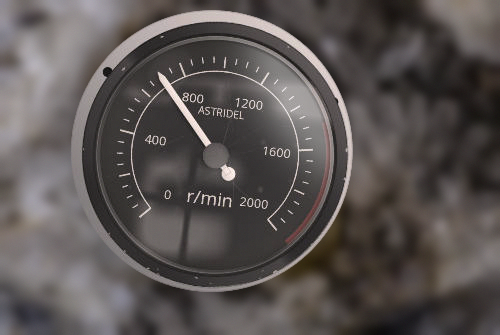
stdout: 700 (rpm)
